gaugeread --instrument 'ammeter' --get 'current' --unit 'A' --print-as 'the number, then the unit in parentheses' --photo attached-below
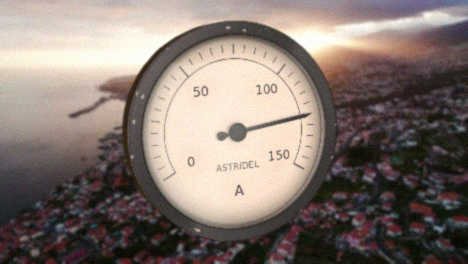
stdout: 125 (A)
